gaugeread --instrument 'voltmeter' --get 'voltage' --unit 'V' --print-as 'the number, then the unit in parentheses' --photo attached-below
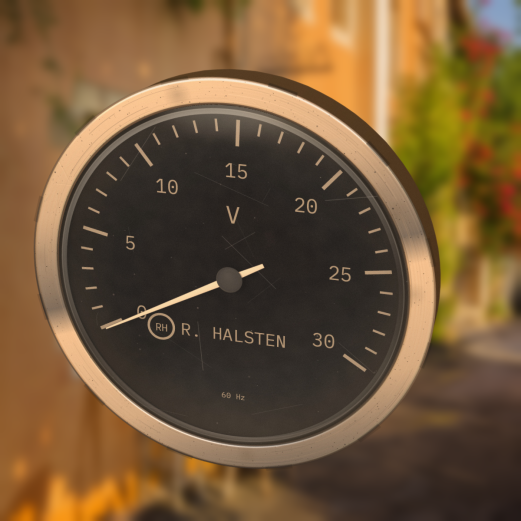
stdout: 0 (V)
